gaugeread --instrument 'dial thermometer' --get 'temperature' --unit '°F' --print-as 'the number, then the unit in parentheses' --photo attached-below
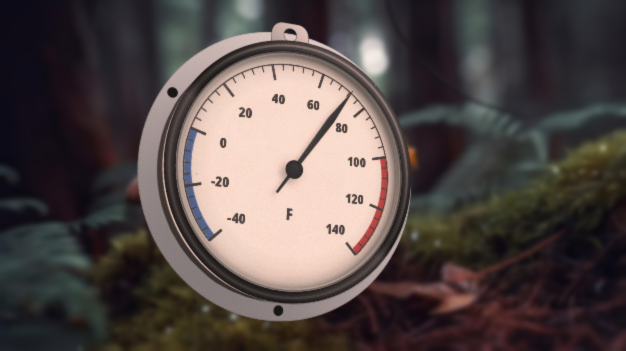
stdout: 72 (°F)
